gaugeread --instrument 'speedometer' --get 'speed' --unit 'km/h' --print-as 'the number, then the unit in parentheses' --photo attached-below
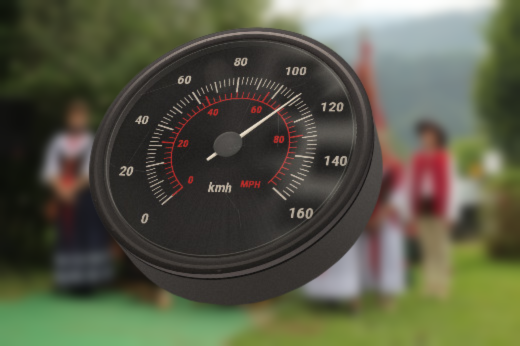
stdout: 110 (km/h)
